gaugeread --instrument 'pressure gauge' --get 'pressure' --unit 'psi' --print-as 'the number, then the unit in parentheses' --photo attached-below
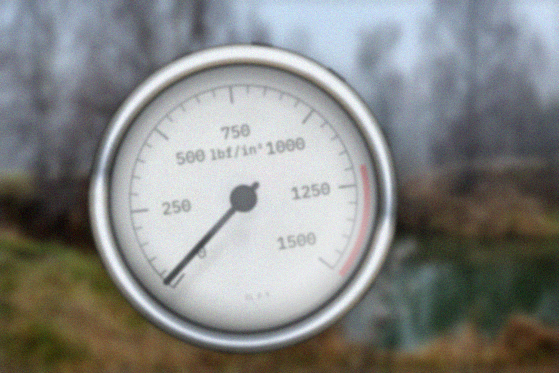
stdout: 25 (psi)
